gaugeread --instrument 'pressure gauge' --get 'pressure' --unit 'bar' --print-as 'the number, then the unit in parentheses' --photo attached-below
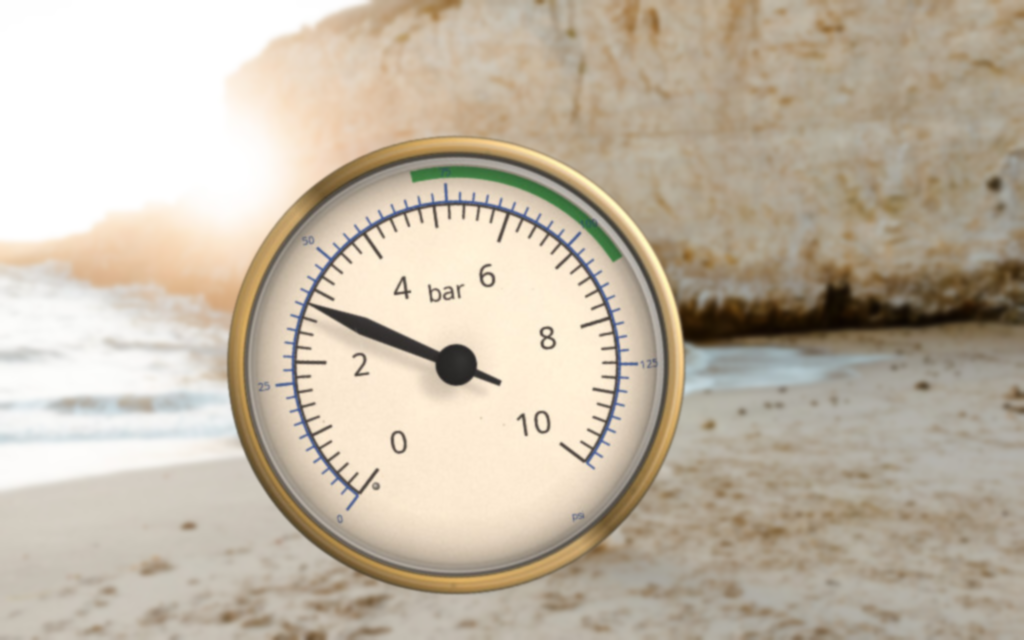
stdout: 2.8 (bar)
